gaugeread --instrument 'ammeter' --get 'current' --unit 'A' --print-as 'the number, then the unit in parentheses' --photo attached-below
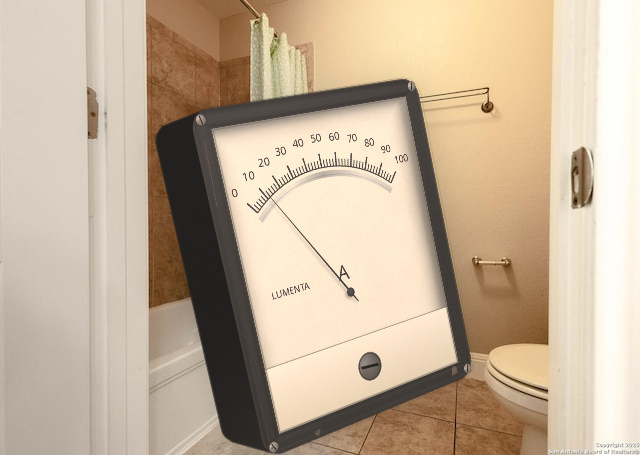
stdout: 10 (A)
